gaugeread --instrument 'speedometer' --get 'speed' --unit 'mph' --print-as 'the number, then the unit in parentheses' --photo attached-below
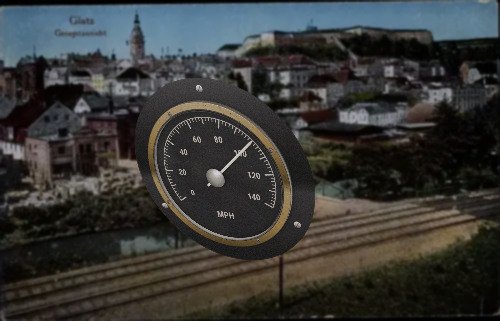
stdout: 100 (mph)
